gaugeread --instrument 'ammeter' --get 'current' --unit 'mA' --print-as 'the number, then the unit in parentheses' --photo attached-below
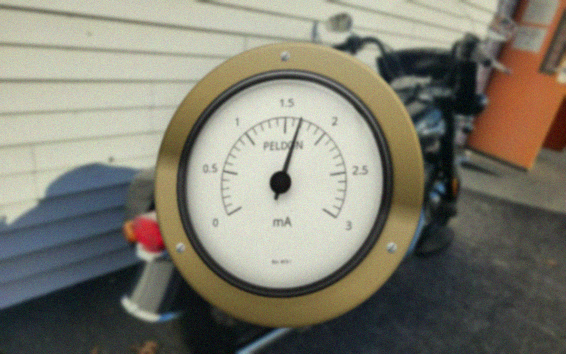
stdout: 1.7 (mA)
